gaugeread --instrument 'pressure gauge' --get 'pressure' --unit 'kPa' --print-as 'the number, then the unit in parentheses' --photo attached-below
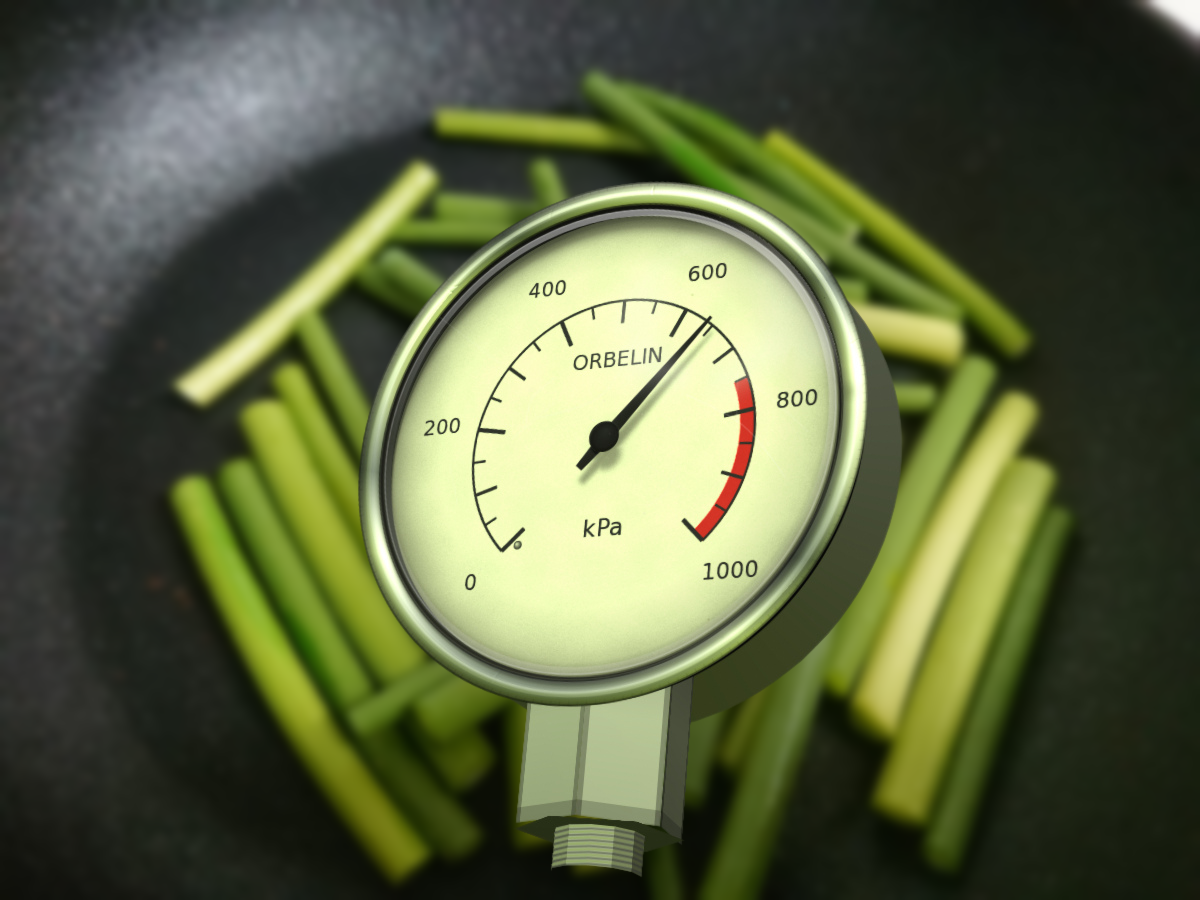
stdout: 650 (kPa)
